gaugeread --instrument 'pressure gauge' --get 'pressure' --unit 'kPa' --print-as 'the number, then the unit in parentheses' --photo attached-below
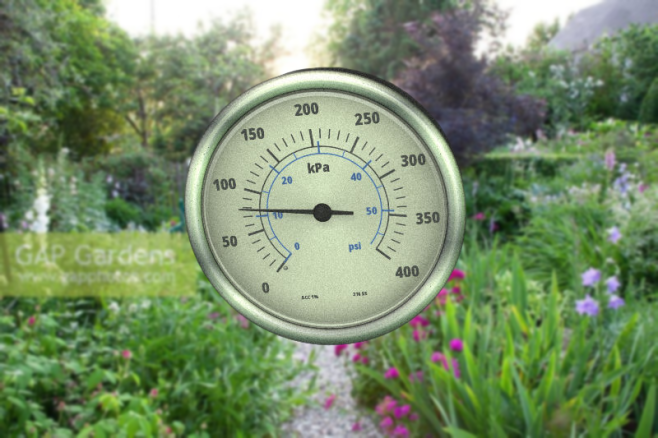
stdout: 80 (kPa)
